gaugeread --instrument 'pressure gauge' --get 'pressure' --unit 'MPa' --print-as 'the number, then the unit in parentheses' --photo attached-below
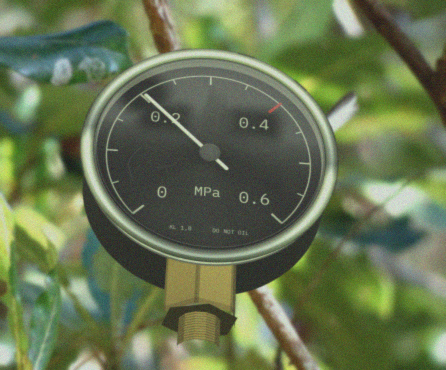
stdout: 0.2 (MPa)
